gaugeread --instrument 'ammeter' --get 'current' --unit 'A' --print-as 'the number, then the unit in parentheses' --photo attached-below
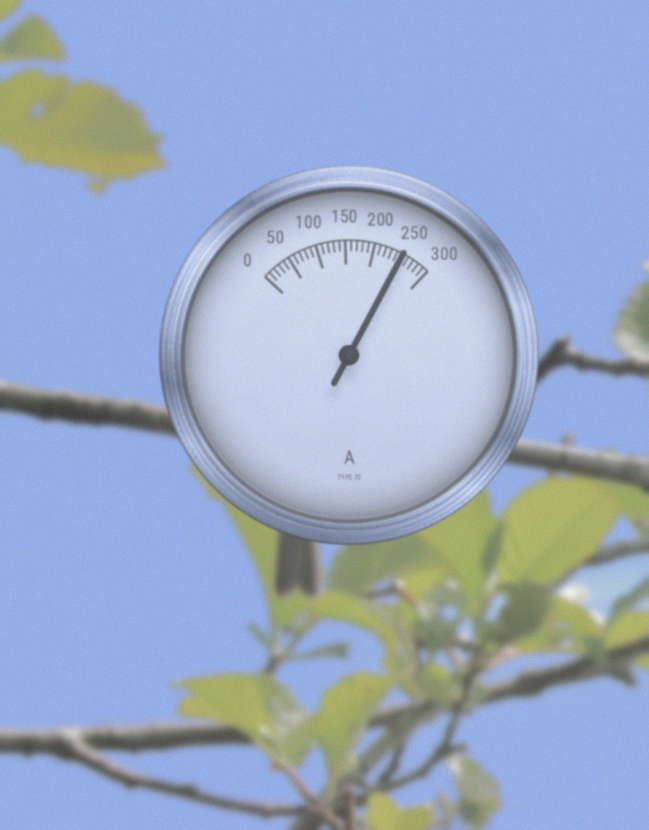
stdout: 250 (A)
